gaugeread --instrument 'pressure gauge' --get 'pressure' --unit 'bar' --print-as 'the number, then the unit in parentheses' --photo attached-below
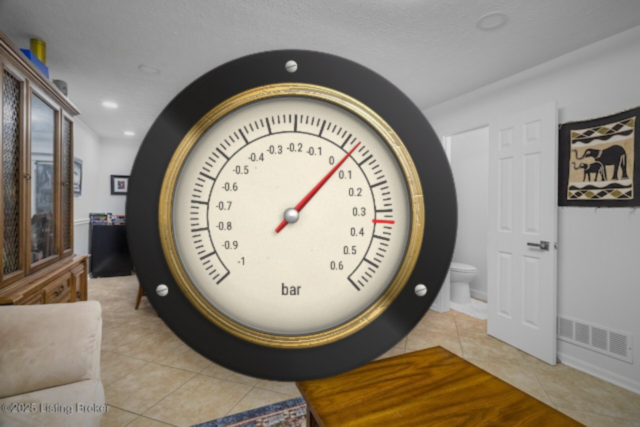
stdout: 0.04 (bar)
